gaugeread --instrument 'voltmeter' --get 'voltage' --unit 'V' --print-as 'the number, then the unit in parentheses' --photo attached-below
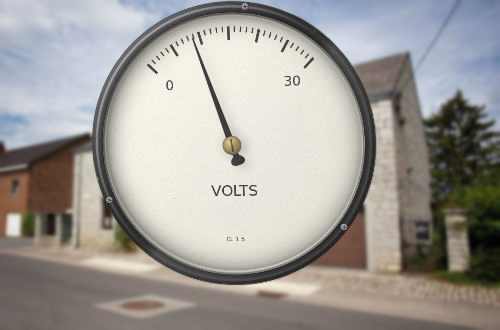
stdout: 9 (V)
